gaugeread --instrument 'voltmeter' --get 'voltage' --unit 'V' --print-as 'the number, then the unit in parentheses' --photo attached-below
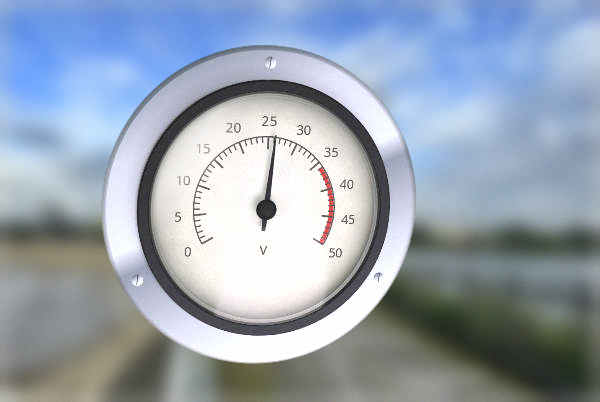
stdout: 26 (V)
